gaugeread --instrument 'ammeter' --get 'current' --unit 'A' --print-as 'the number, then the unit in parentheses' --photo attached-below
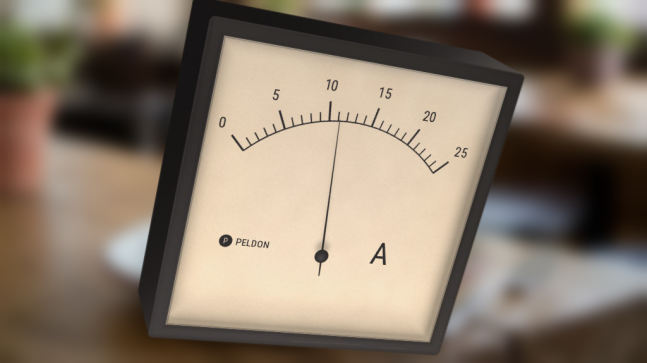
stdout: 11 (A)
